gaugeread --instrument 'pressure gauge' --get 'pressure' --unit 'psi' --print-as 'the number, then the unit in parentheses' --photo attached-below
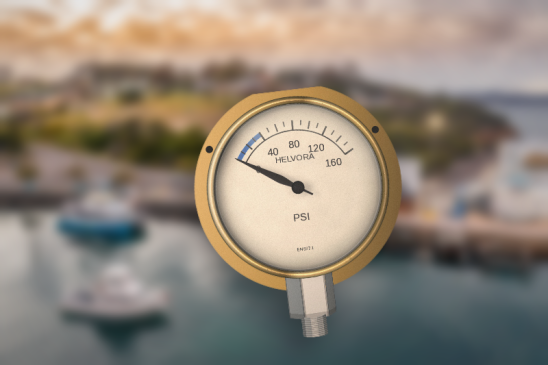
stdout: 0 (psi)
